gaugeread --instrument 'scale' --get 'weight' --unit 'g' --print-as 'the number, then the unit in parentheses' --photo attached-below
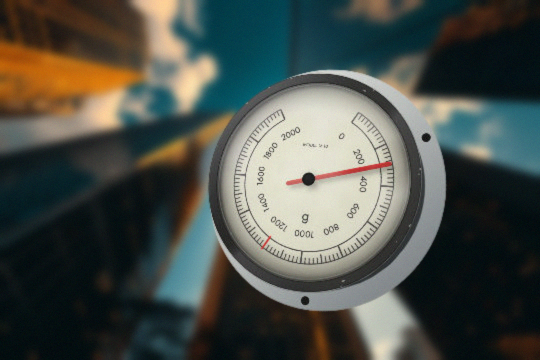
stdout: 300 (g)
